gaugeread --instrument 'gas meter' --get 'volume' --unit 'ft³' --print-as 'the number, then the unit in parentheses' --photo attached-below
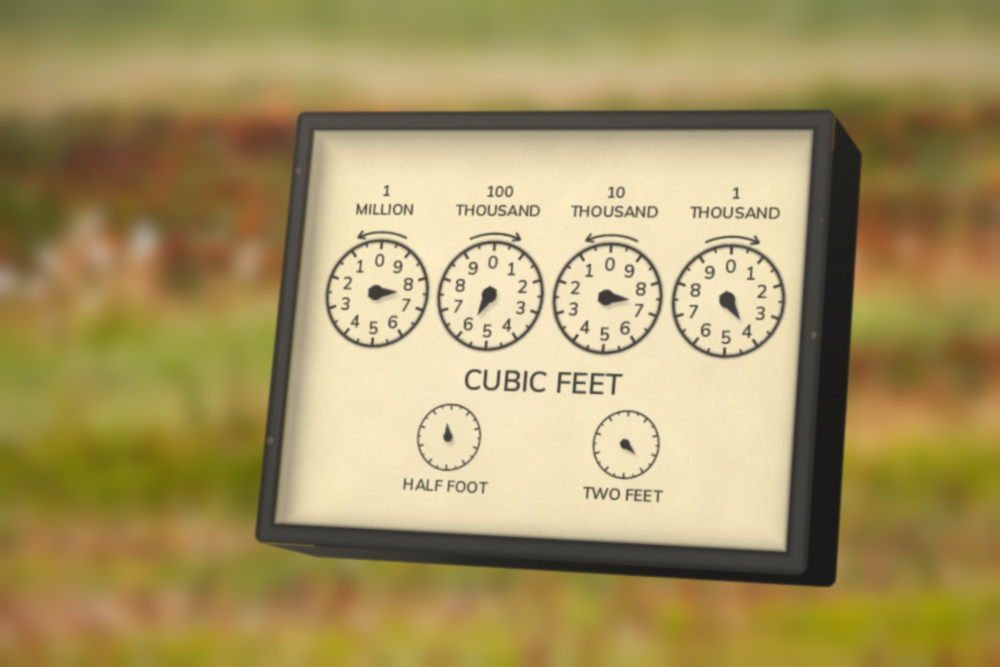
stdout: 757400 (ft³)
